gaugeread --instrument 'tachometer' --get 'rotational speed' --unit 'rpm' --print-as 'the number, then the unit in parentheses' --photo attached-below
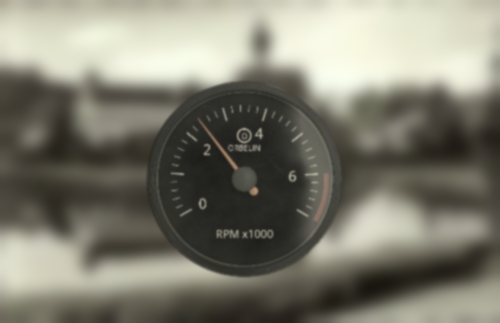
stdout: 2400 (rpm)
